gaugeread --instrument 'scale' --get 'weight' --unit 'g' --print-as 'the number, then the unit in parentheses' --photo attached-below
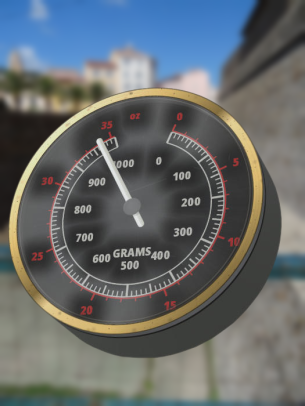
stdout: 970 (g)
